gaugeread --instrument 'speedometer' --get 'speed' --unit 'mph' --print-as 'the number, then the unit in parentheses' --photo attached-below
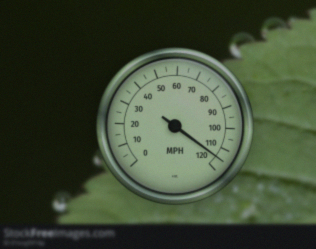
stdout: 115 (mph)
